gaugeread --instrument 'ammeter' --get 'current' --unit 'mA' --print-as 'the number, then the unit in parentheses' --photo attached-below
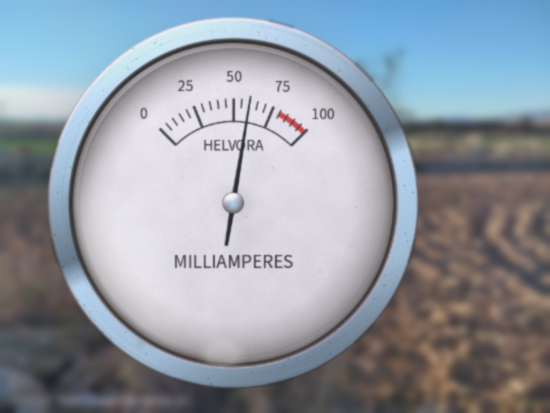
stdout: 60 (mA)
